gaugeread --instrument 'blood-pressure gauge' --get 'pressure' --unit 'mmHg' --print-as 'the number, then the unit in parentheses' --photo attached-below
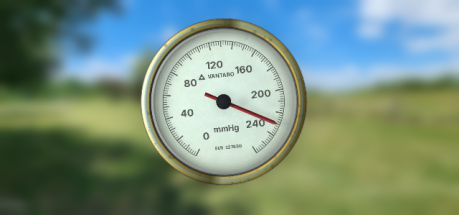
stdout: 230 (mmHg)
